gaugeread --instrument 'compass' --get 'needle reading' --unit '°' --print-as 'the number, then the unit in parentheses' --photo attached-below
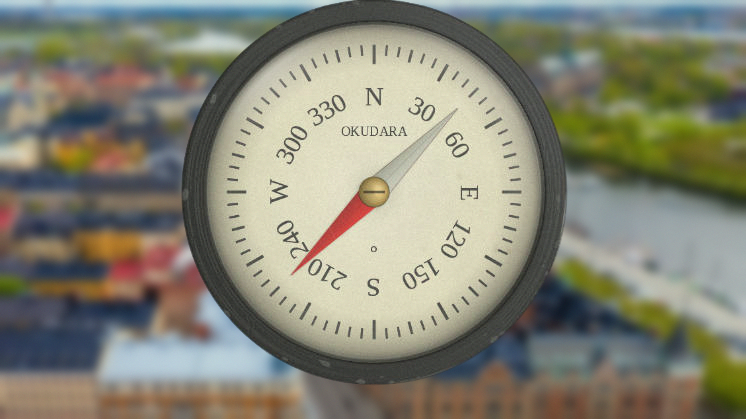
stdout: 225 (°)
